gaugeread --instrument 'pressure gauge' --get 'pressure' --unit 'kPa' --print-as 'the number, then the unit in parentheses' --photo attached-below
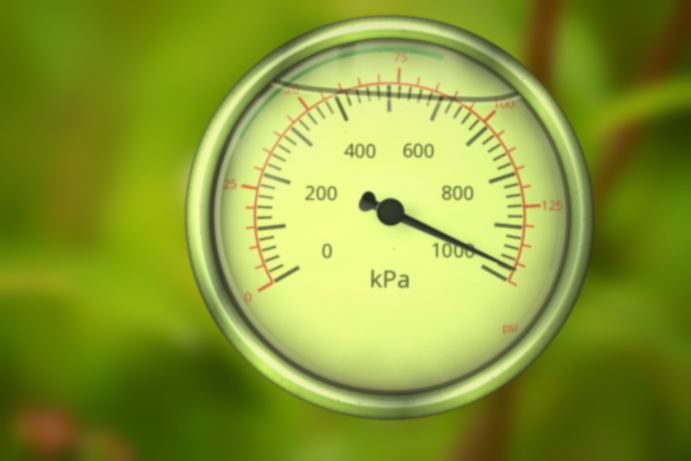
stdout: 980 (kPa)
